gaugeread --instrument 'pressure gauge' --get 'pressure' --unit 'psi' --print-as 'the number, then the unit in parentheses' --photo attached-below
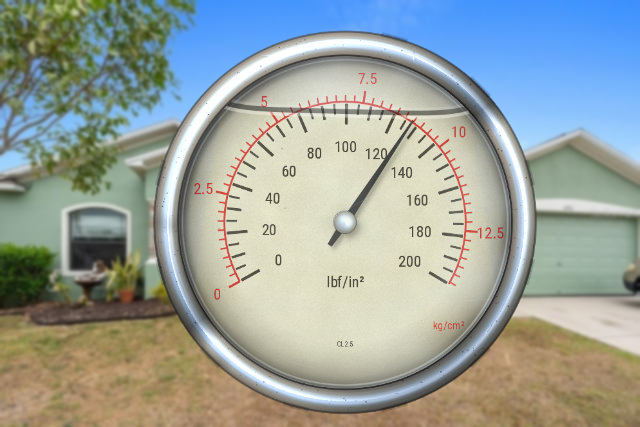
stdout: 127.5 (psi)
